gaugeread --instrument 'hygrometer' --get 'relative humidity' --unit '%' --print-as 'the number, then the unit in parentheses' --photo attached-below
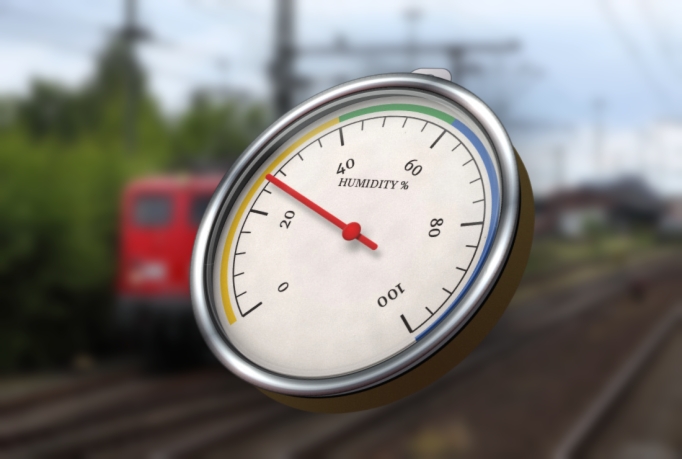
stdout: 26 (%)
